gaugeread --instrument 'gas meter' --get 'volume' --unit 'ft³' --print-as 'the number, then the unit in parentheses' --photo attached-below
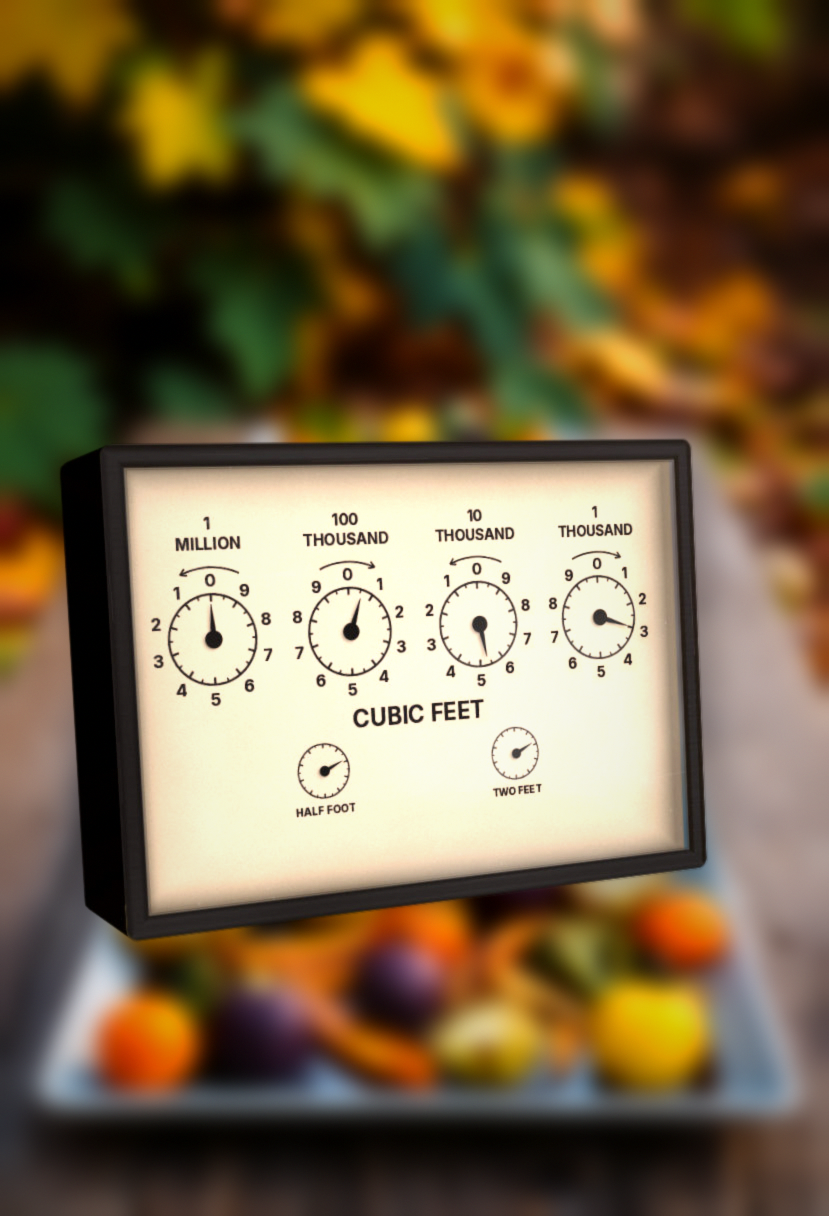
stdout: 5300 (ft³)
